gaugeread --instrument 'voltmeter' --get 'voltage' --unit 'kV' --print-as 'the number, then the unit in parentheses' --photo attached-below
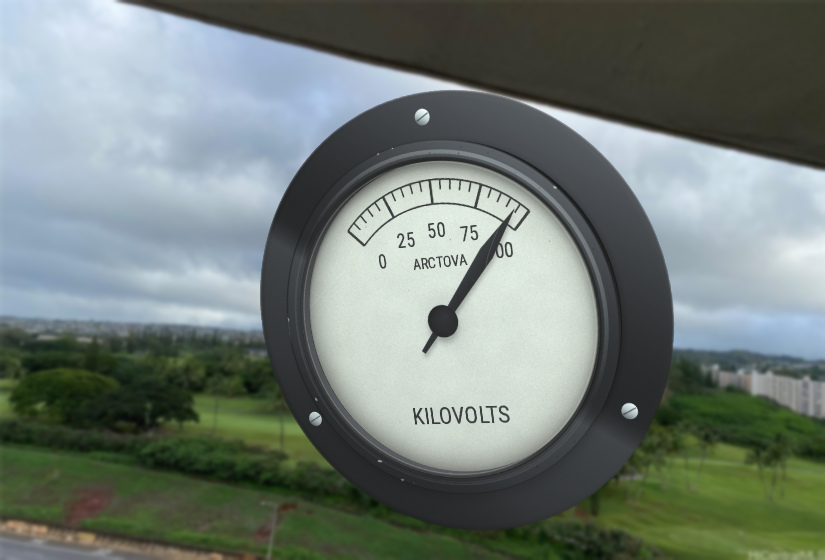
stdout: 95 (kV)
